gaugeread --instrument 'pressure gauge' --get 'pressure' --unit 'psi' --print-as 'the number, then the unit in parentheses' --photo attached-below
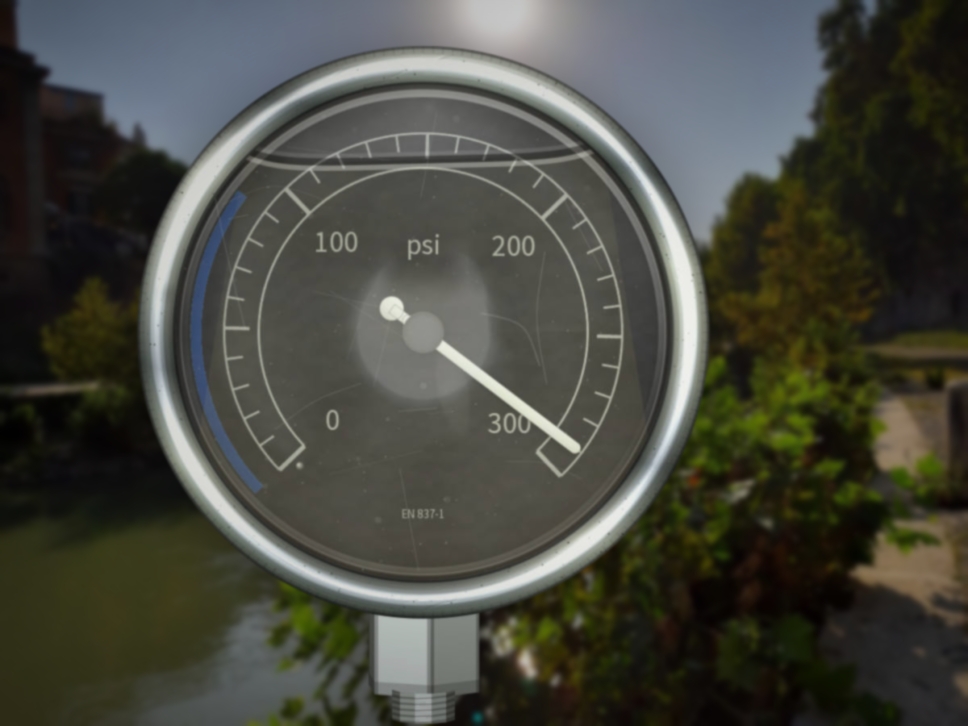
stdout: 290 (psi)
